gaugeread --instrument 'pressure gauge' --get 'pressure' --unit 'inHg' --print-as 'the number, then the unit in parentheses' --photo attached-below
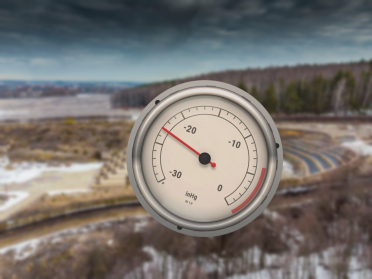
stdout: -23 (inHg)
